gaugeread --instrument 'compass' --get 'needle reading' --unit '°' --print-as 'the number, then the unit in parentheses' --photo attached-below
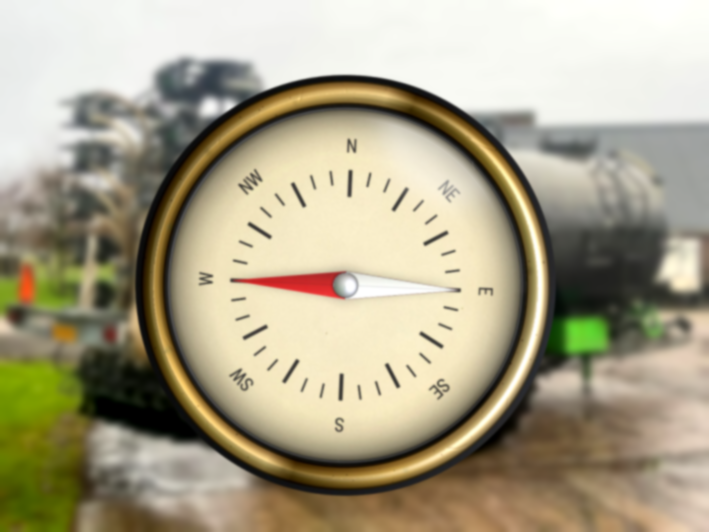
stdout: 270 (°)
